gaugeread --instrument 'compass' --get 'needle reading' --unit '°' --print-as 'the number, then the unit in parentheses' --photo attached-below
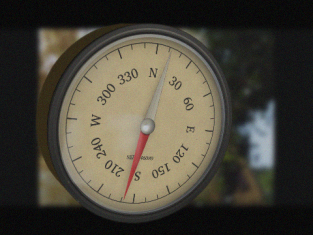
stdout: 190 (°)
